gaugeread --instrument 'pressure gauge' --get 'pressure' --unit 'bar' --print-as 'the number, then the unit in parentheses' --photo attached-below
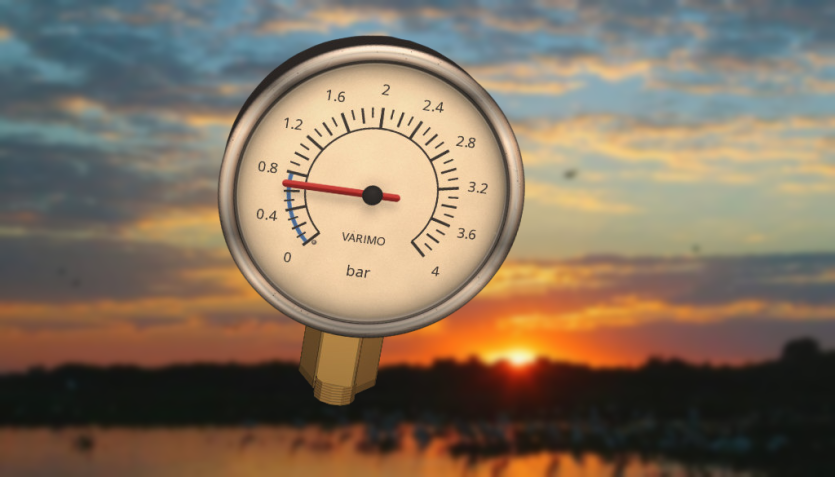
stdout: 0.7 (bar)
